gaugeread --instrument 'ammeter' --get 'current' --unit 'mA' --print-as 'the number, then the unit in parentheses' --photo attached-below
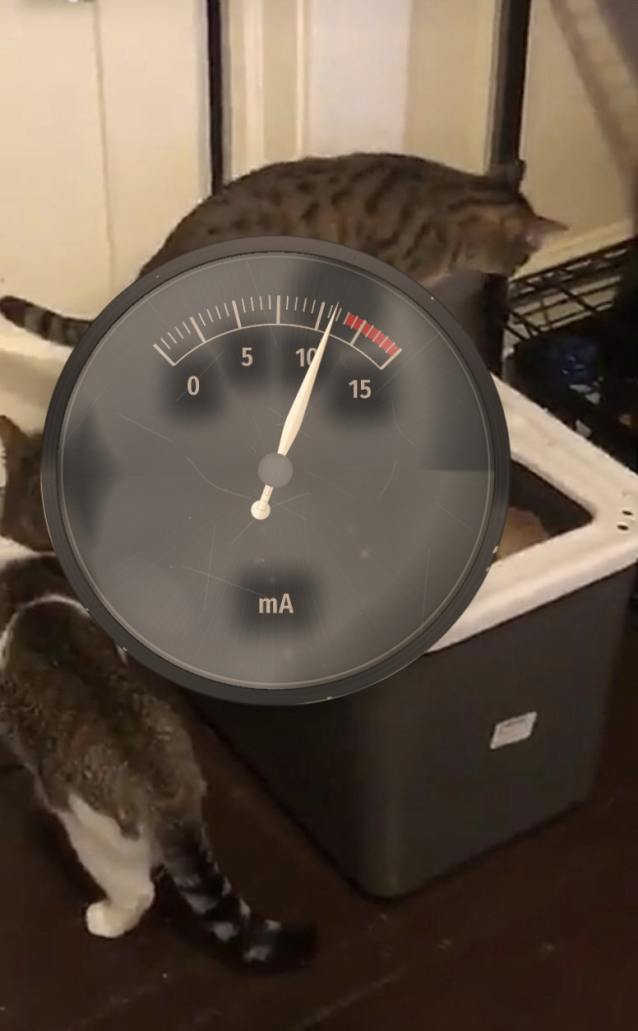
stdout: 10.75 (mA)
